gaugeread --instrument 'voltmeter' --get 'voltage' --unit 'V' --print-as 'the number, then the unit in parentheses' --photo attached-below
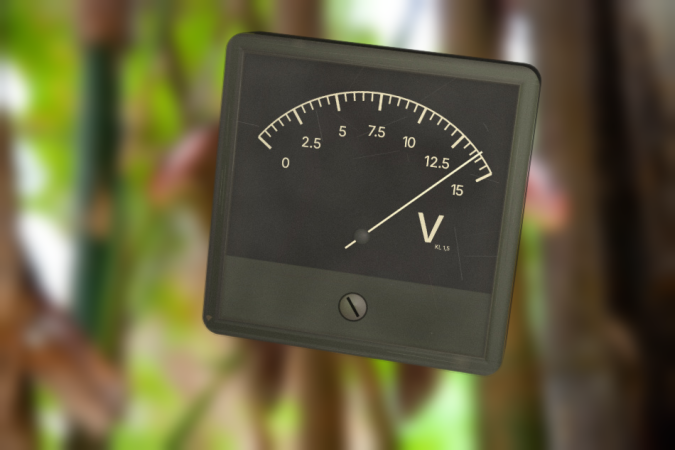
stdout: 13.75 (V)
